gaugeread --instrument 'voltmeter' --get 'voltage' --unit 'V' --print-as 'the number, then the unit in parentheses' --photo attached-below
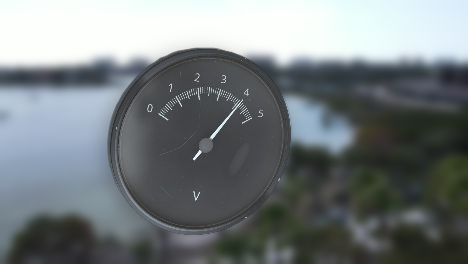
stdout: 4 (V)
